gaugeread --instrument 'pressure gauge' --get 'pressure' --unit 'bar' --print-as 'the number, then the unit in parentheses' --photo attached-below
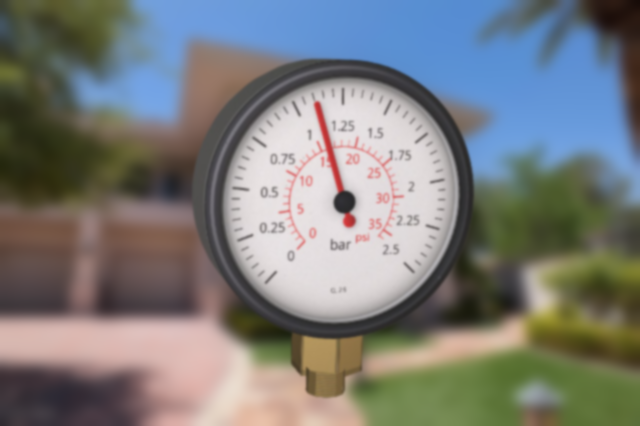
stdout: 1.1 (bar)
